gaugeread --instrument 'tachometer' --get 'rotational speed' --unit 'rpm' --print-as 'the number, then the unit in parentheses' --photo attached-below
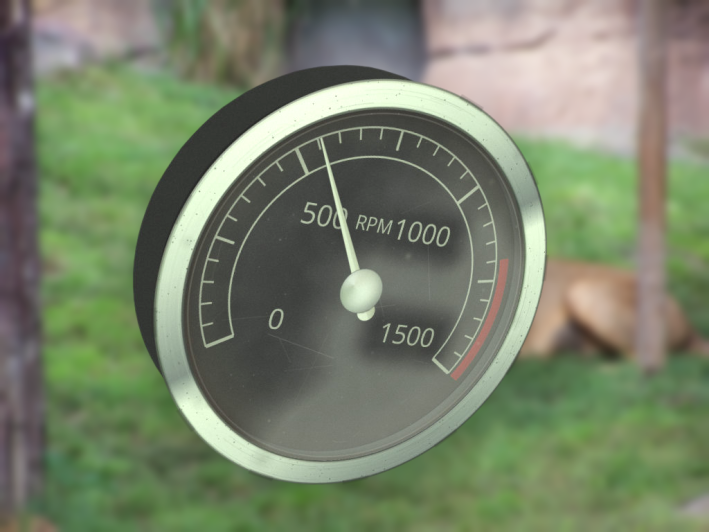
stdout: 550 (rpm)
